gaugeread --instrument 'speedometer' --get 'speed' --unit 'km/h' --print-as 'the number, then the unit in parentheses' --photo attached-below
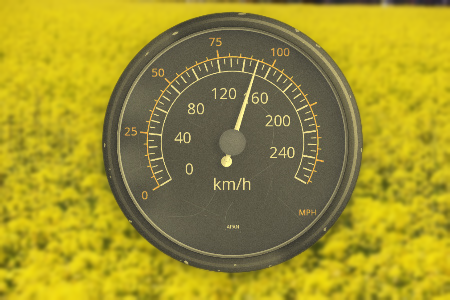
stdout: 150 (km/h)
